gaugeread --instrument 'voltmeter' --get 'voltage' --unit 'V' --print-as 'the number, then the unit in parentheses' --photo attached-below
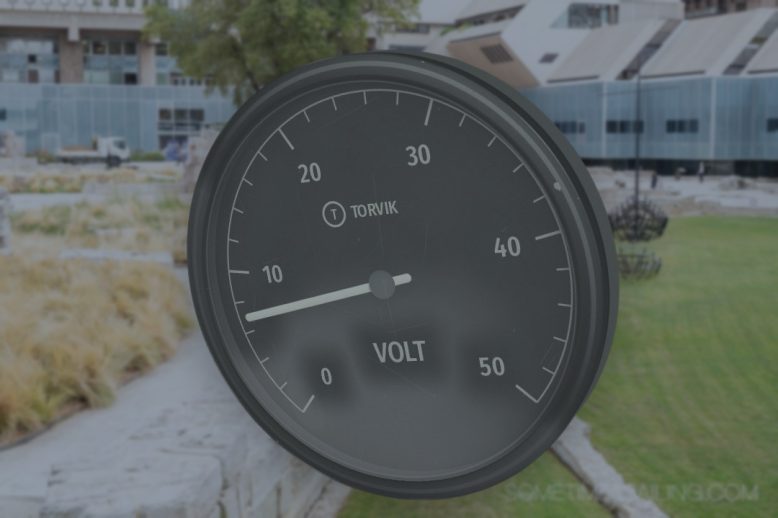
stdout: 7 (V)
